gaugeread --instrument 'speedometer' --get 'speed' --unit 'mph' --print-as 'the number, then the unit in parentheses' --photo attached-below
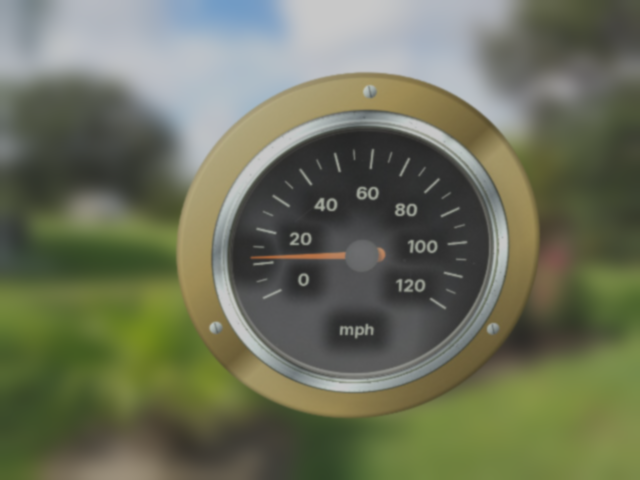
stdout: 12.5 (mph)
